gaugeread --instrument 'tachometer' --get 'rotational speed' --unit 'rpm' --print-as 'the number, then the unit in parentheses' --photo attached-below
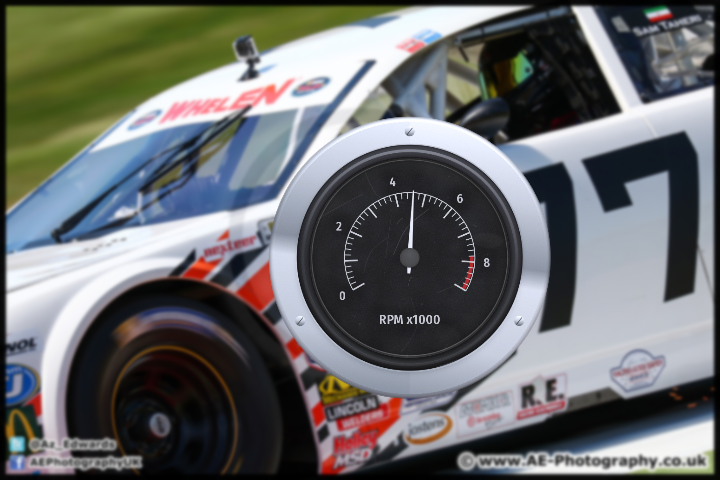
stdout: 4600 (rpm)
